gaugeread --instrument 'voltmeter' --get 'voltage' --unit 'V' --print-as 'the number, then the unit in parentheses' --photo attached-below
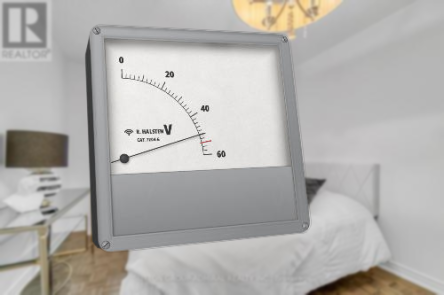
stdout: 50 (V)
